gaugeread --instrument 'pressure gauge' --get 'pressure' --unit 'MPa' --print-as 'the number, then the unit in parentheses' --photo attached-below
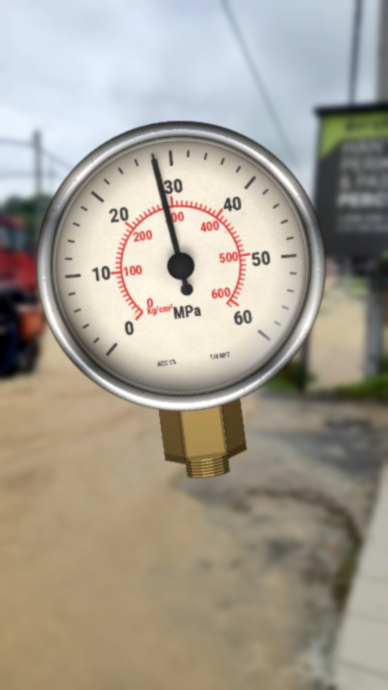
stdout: 28 (MPa)
